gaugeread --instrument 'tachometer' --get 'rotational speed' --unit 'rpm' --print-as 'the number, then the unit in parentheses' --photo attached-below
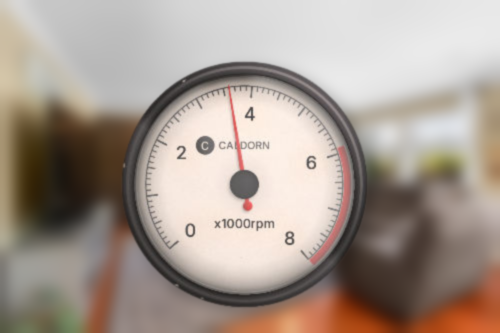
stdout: 3600 (rpm)
